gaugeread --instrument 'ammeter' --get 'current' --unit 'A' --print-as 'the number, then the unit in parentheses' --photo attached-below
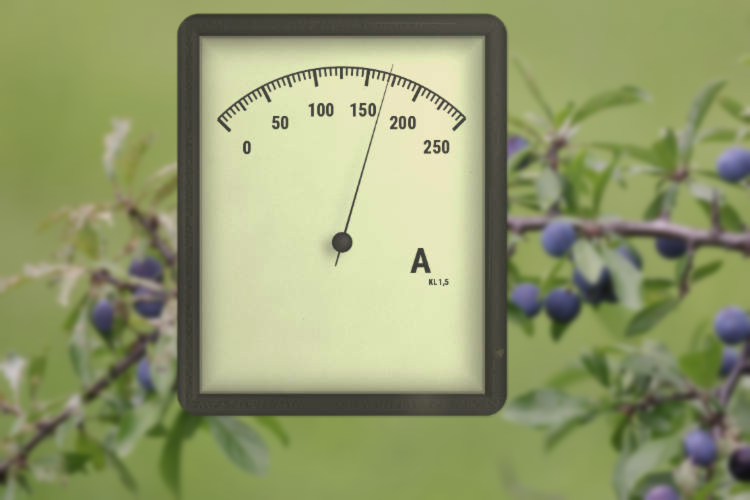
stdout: 170 (A)
